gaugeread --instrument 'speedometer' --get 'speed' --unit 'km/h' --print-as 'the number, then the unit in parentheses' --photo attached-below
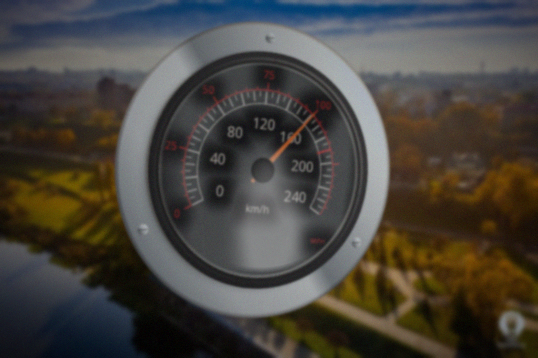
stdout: 160 (km/h)
